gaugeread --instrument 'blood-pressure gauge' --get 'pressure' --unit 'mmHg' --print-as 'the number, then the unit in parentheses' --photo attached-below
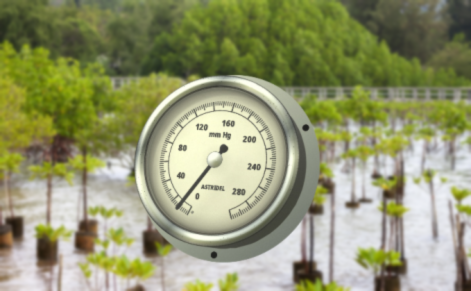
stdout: 10 (mmHg)
